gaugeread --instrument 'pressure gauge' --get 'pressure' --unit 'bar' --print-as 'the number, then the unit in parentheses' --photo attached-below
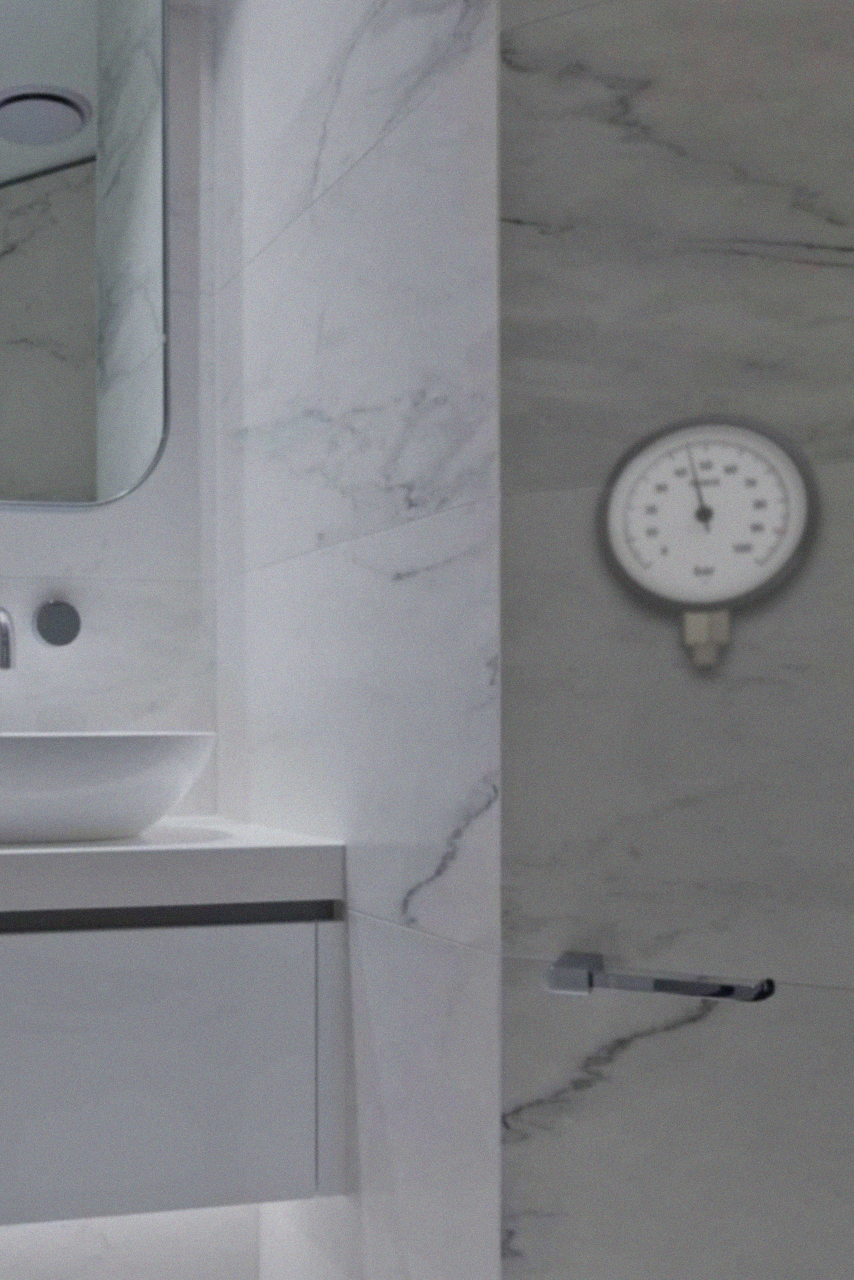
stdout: 45 (bar)
